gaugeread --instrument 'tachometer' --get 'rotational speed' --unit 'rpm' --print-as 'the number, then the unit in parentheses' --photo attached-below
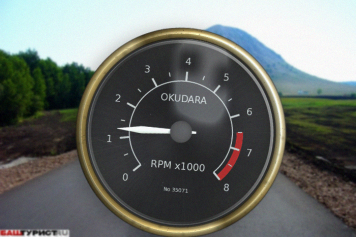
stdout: 1250 (rpm)
